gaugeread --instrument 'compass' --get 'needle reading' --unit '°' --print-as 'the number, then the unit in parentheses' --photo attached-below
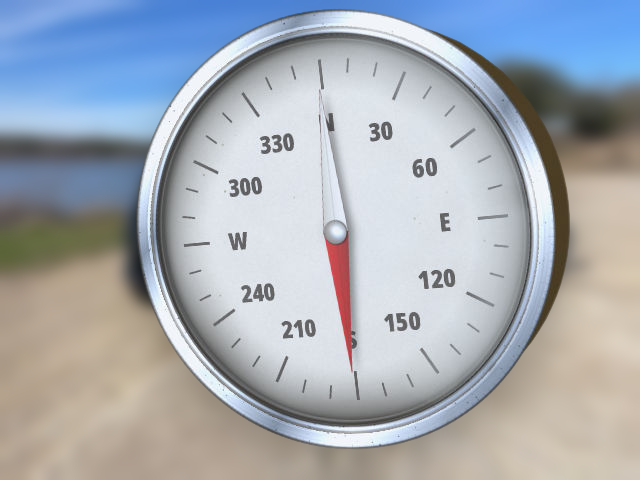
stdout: 180 (°)
